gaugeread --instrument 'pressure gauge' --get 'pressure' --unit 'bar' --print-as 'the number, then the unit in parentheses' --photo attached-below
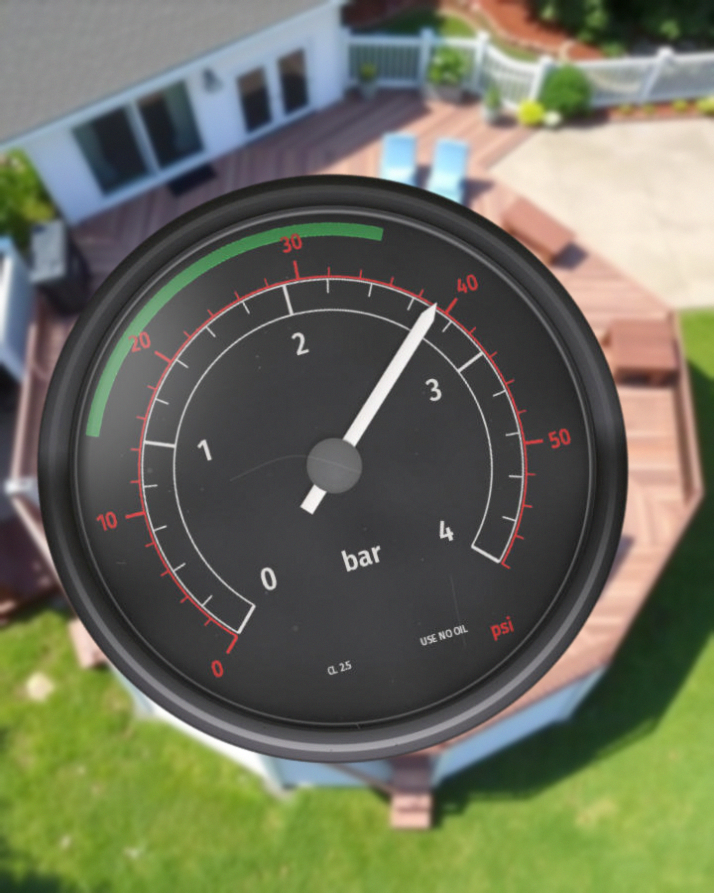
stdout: 2.7 (bar)
